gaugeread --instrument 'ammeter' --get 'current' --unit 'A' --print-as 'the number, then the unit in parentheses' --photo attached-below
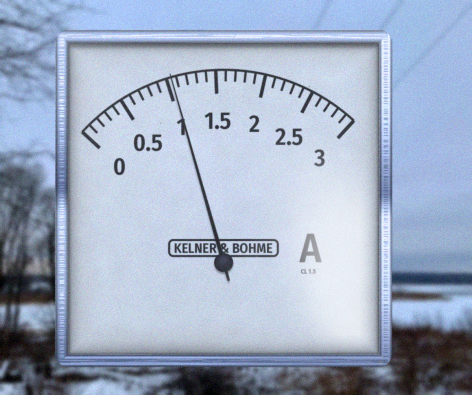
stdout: 1.05 (A)
